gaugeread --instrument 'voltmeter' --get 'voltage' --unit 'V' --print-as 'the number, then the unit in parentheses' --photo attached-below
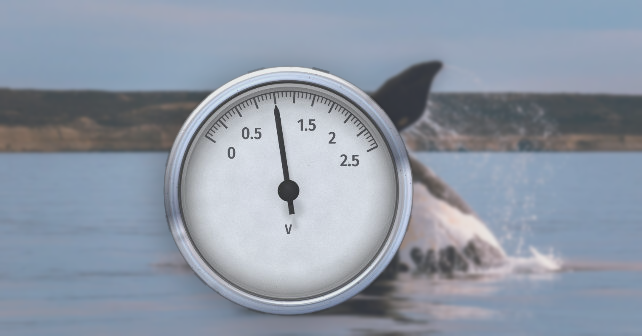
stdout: 1 (V)
